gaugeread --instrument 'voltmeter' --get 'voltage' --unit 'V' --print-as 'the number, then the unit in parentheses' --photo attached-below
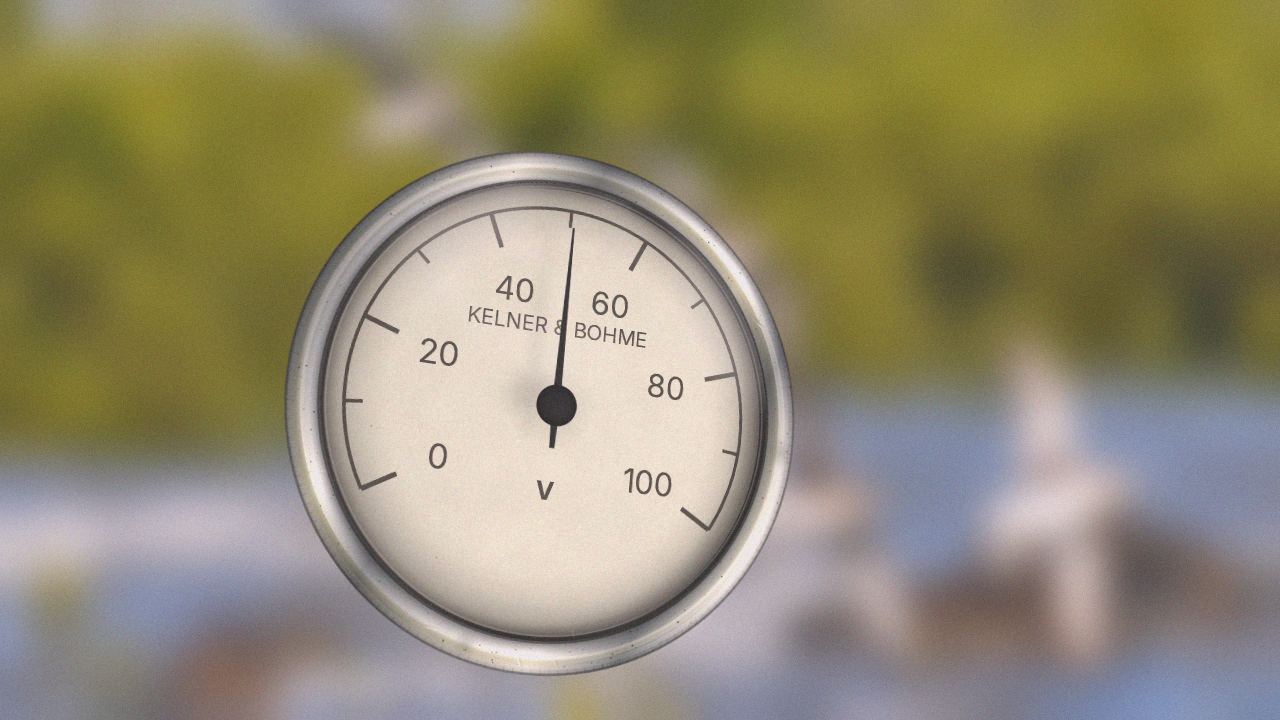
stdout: 50 (V)
